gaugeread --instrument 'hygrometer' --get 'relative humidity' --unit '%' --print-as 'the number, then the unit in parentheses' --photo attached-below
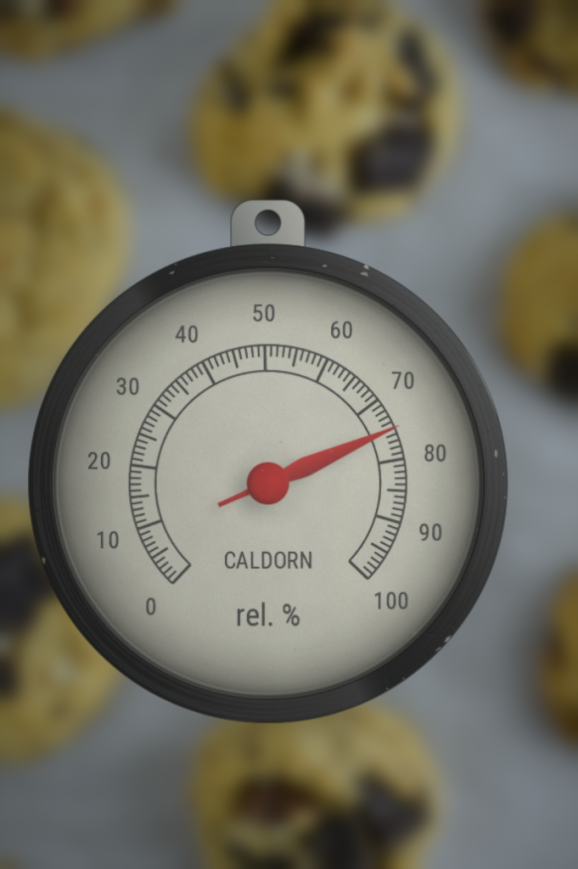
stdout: 75 (%)
